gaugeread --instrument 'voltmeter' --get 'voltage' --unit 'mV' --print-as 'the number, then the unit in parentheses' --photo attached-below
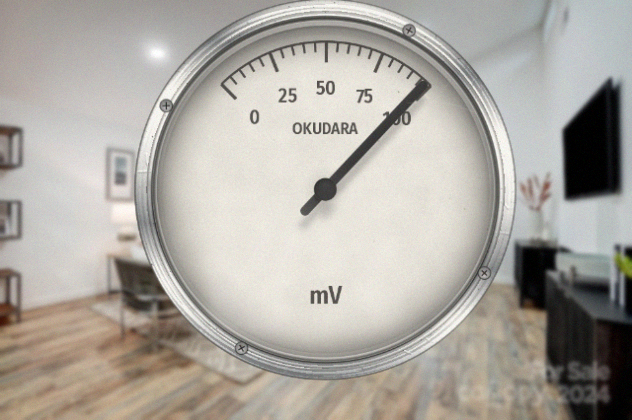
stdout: 97.5 (mV)
